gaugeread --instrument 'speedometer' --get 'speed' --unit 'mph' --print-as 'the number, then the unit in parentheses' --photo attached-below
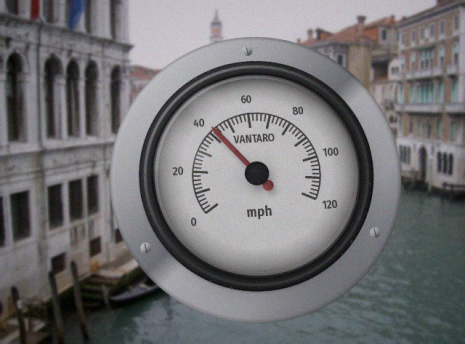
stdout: 42 (mph)
